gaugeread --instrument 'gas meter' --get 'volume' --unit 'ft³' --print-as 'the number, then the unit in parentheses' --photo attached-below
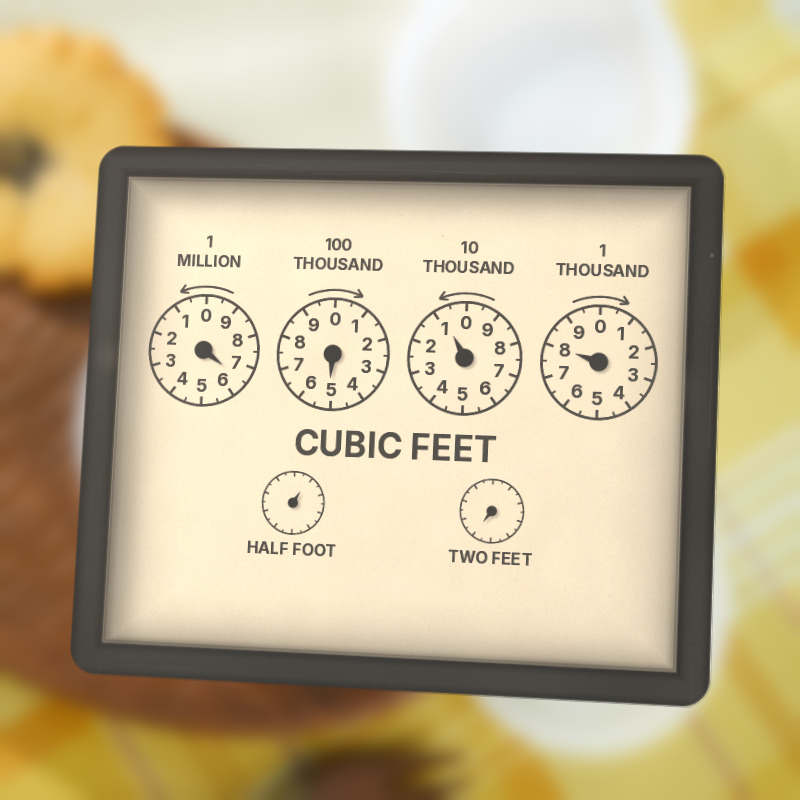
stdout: 650800 (ft³)
